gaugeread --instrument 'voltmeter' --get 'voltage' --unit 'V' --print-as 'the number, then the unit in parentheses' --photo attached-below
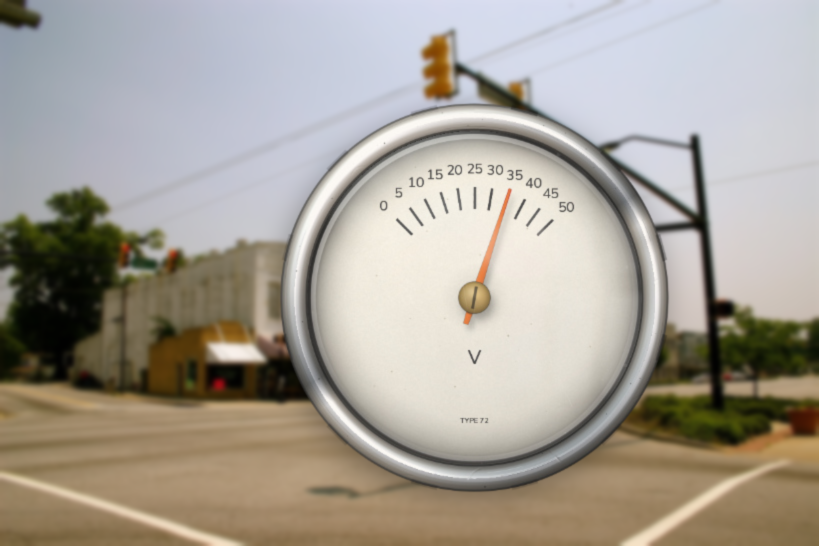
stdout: 35 (V)
